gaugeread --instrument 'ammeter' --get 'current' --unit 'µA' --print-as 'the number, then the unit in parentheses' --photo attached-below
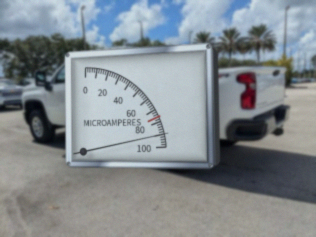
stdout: 90 (µA)
